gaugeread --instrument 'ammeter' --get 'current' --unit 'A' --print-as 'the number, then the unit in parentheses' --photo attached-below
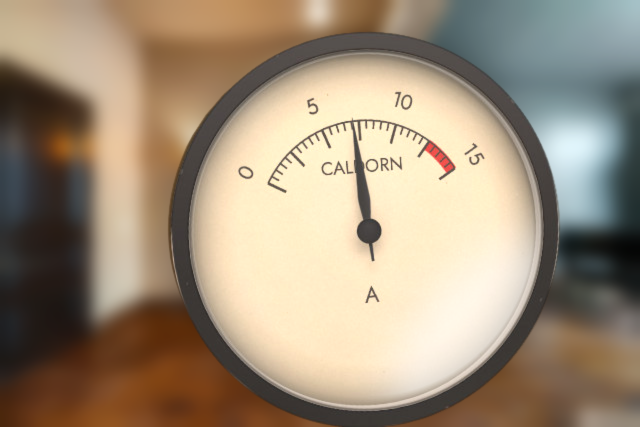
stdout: 7 (A)
